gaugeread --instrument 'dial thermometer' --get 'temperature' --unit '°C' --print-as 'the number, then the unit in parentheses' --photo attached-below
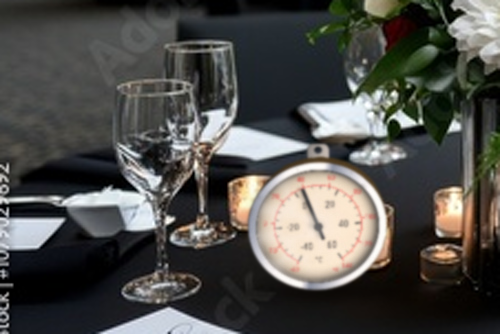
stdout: 4 (°C)
